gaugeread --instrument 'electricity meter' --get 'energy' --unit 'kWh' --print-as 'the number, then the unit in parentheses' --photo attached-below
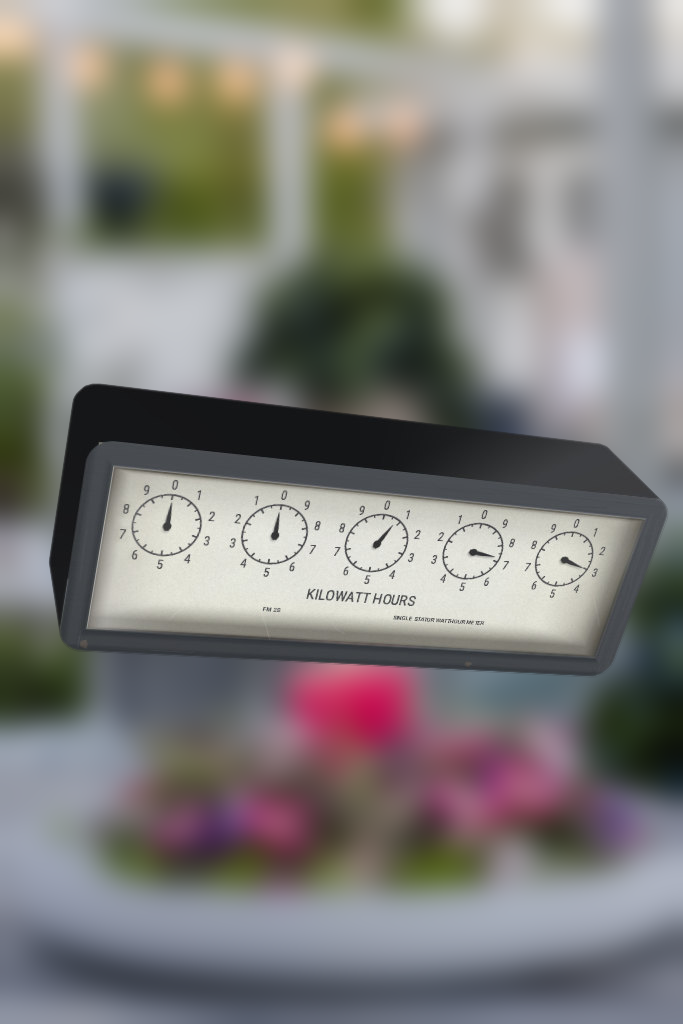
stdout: 73 (kWh)
